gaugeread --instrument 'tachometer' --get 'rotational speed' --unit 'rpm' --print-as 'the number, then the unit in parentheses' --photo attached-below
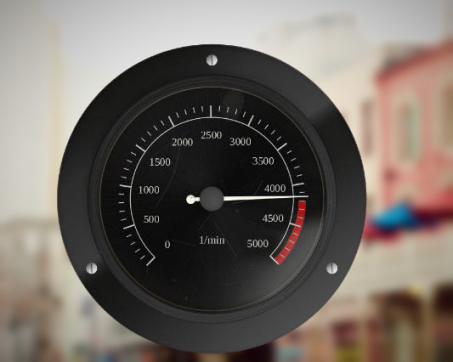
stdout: 4150 (rpm)
